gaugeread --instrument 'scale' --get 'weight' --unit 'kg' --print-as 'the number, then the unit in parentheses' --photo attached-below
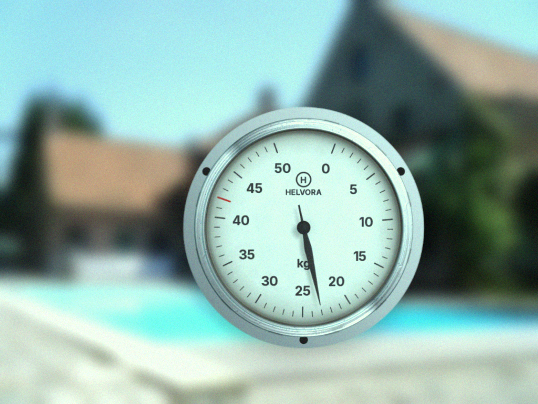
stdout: 23 (kg)
